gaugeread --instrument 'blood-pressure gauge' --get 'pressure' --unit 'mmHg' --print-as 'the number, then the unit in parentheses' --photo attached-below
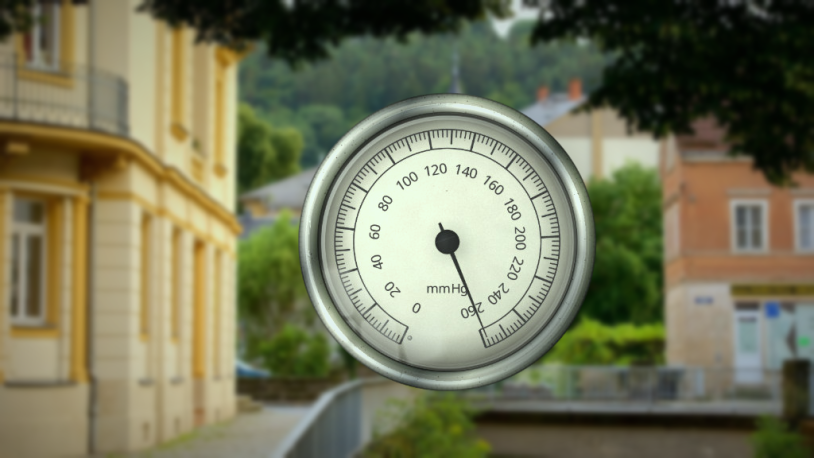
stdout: 258 (mmHg)
